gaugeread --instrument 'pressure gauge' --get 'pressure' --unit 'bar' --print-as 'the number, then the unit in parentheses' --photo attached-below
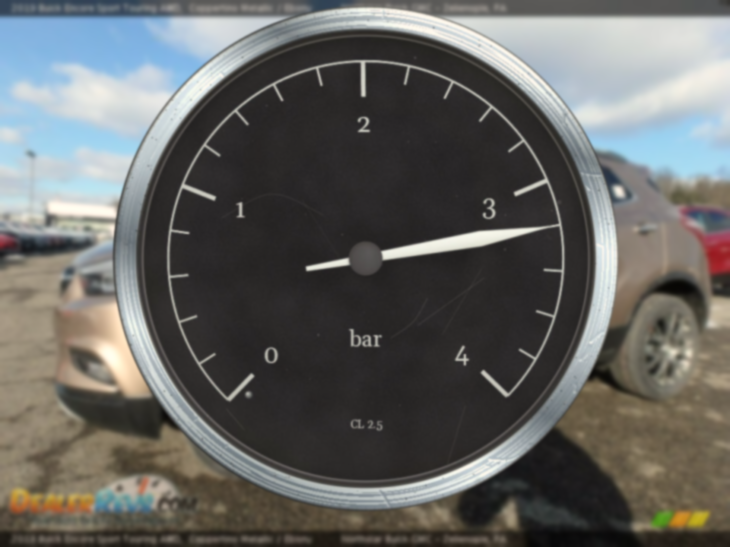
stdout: 3.2 (bar)
